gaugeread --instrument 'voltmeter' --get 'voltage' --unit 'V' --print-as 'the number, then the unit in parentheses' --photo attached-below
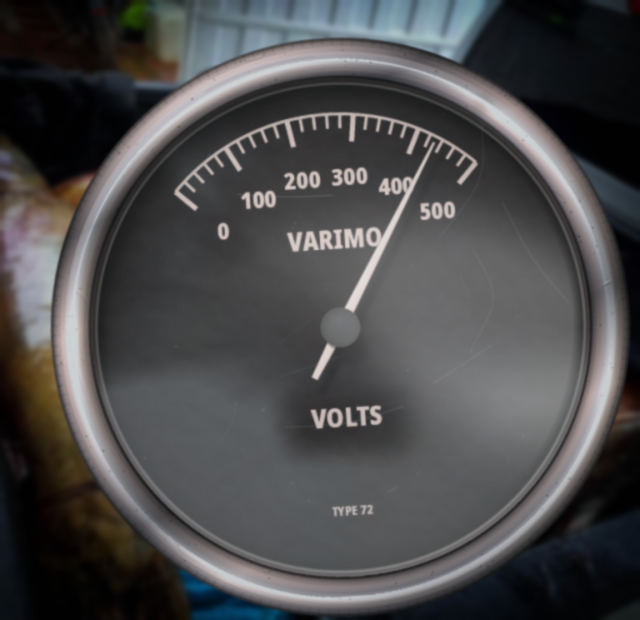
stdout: 430 (V)
